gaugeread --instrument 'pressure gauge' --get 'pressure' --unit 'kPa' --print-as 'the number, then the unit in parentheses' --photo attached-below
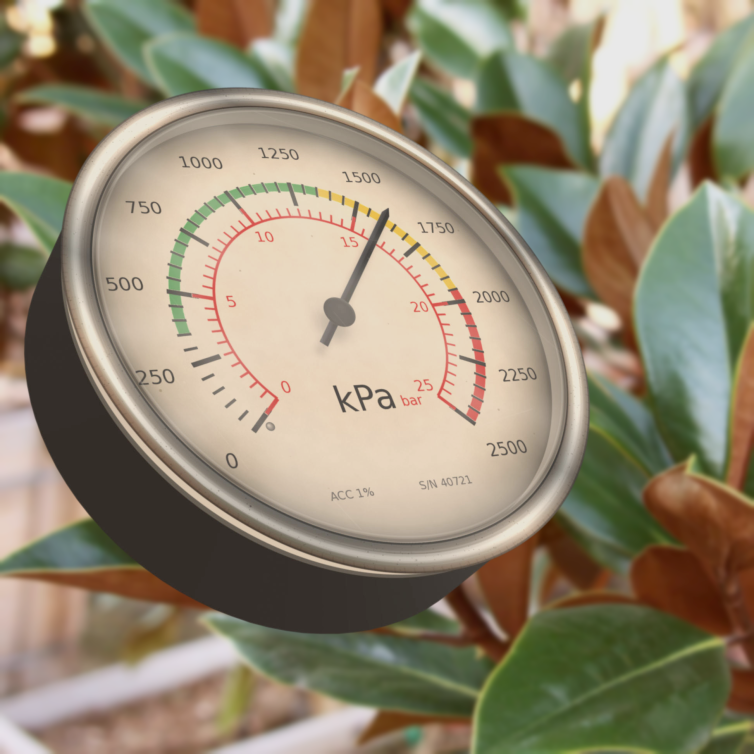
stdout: 1600 (kPa)
